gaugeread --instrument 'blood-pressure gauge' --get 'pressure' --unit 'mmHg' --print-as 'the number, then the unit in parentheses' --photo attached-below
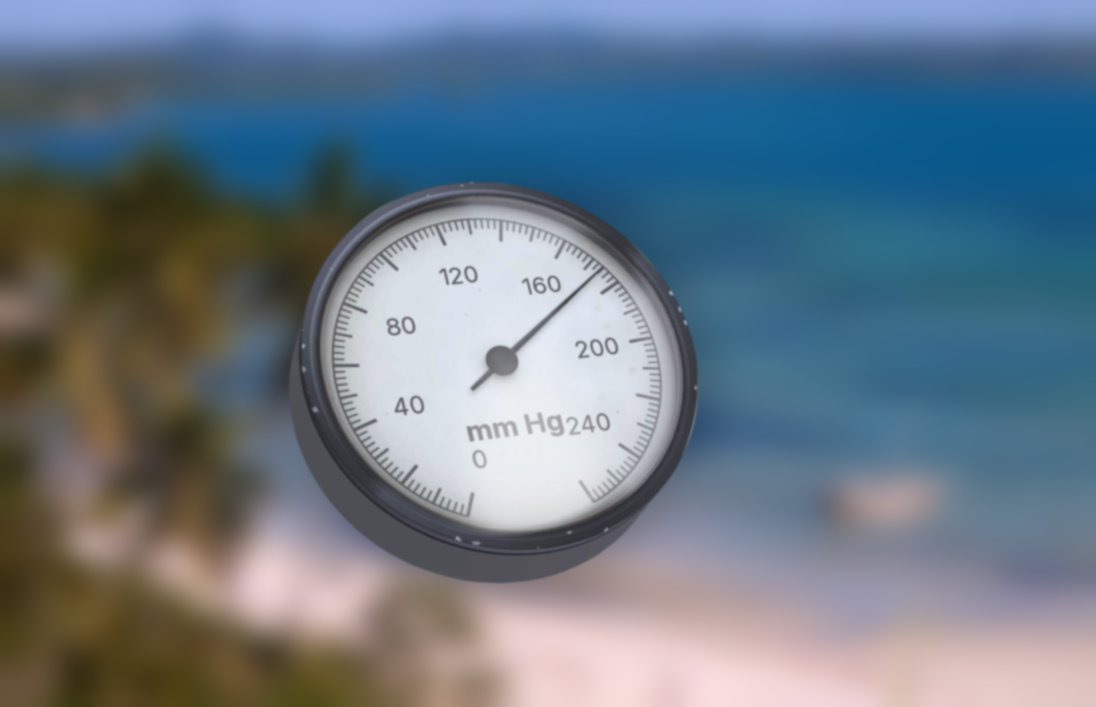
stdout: 174 (mmHg)
